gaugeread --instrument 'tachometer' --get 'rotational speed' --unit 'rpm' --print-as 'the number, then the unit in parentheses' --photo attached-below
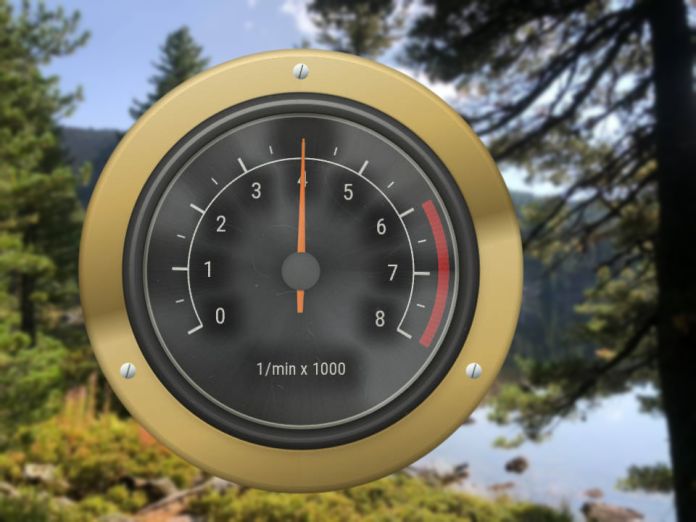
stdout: 4000 (rpm)
